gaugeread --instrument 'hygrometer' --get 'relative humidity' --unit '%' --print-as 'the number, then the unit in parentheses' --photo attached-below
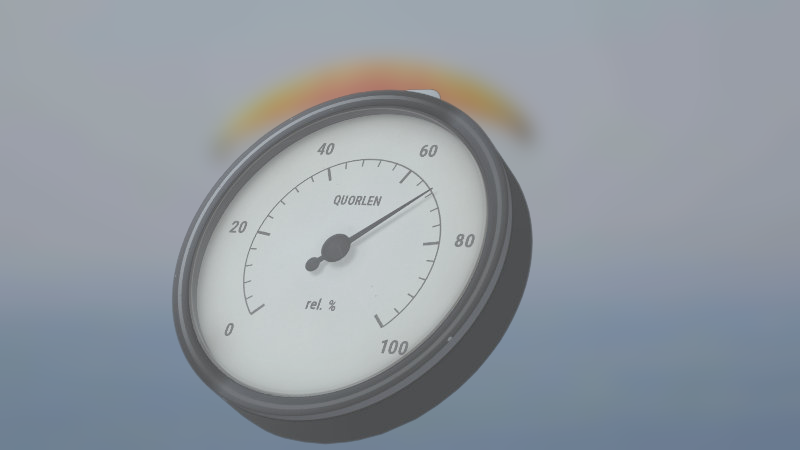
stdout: 68 (%)
